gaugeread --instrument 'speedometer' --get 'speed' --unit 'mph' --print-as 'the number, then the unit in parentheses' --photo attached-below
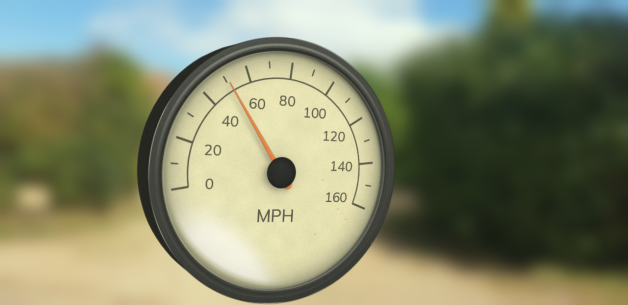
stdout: 50 (mph)
